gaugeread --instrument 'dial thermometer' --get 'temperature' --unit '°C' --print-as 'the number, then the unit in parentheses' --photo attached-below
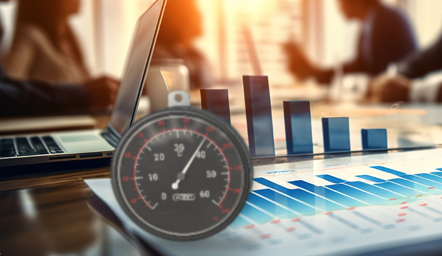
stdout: 38 (°C)
